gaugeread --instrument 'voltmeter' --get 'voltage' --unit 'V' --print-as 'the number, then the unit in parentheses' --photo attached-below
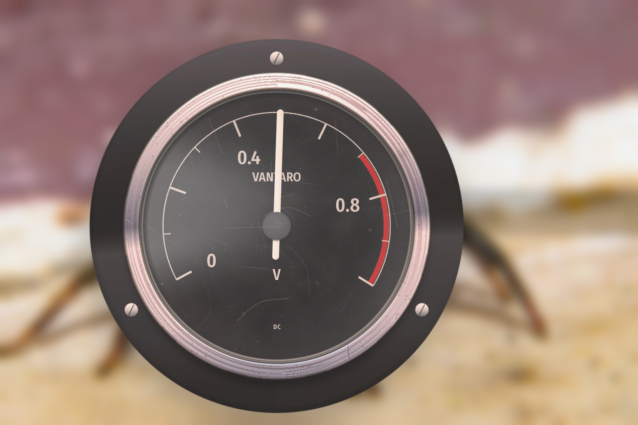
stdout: 0.5 (V)
